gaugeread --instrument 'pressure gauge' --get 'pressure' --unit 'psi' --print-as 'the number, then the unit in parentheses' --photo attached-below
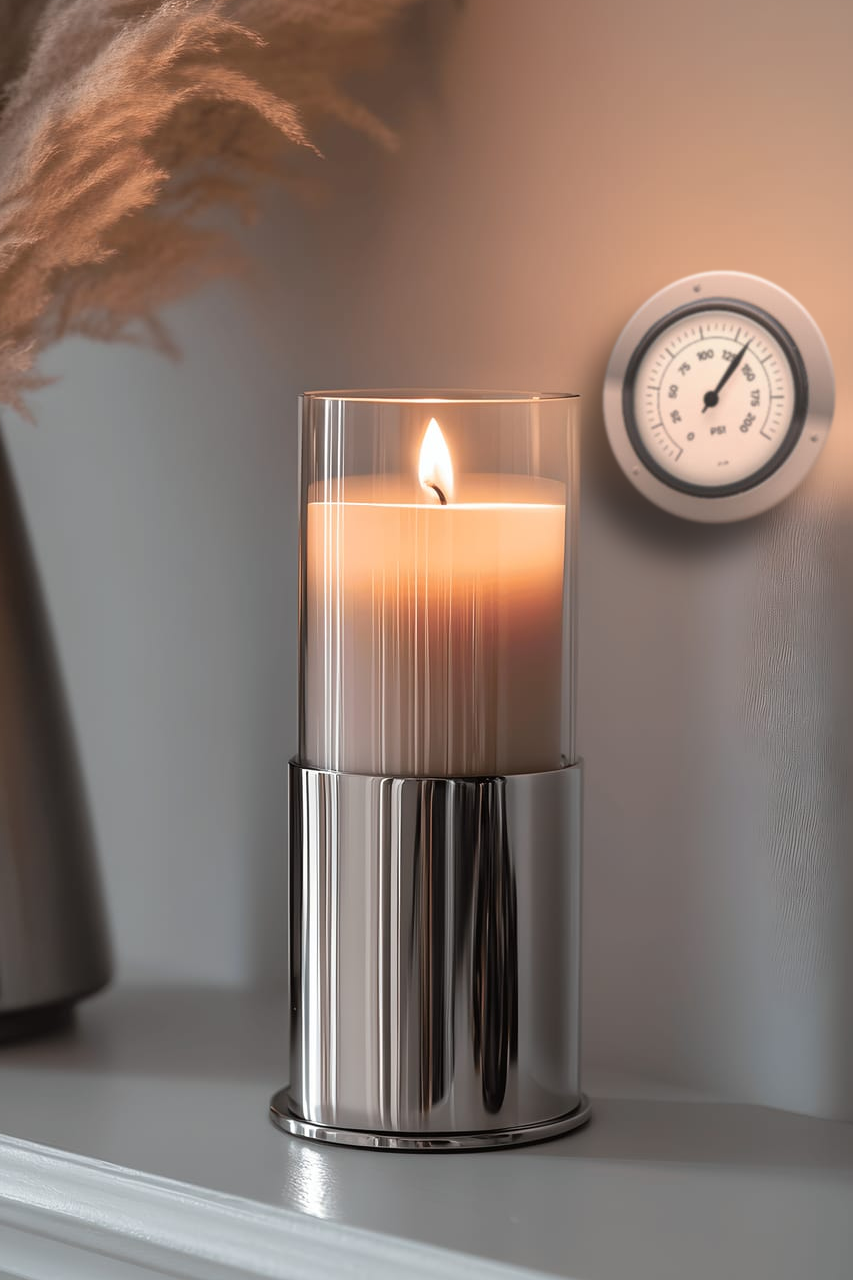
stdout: 135 (psi)
